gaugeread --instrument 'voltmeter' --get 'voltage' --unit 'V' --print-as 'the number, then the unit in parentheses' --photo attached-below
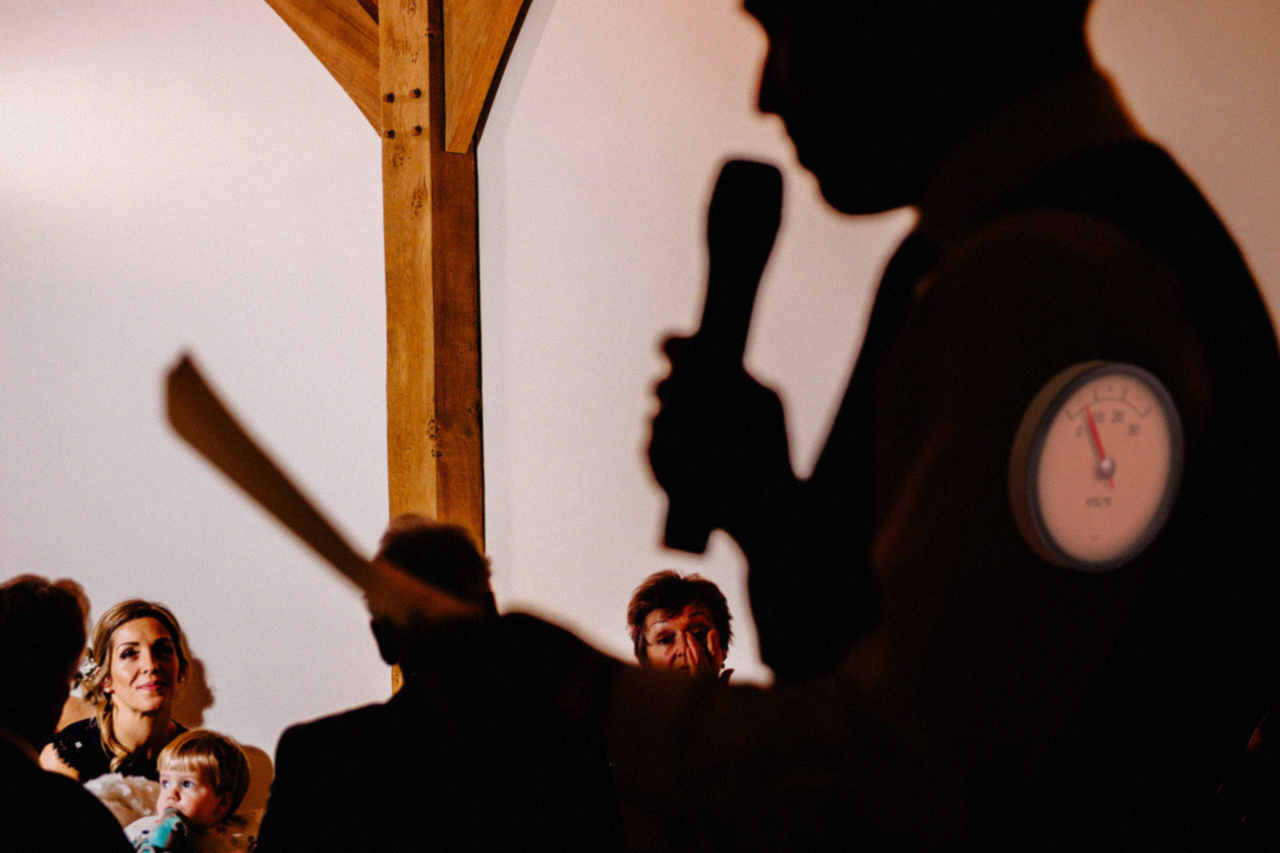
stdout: 5 (V)
